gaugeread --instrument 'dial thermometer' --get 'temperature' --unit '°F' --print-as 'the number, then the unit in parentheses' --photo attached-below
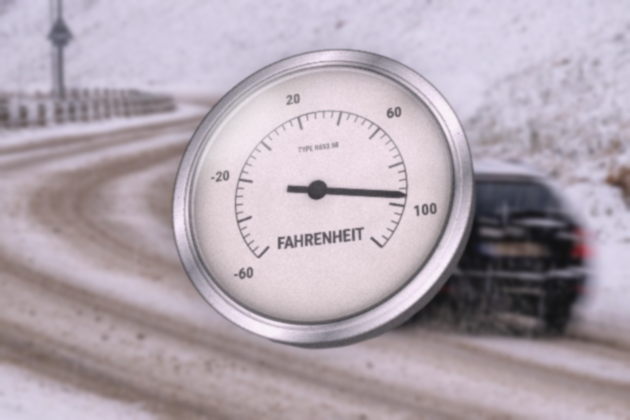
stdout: 96 (°F)
